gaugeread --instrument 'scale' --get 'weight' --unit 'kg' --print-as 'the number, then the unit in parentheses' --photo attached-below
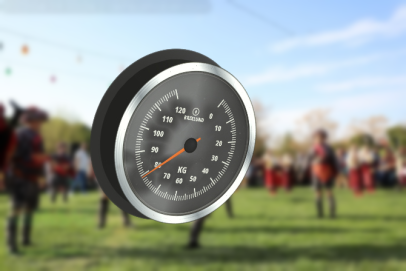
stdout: 80 (kg)
